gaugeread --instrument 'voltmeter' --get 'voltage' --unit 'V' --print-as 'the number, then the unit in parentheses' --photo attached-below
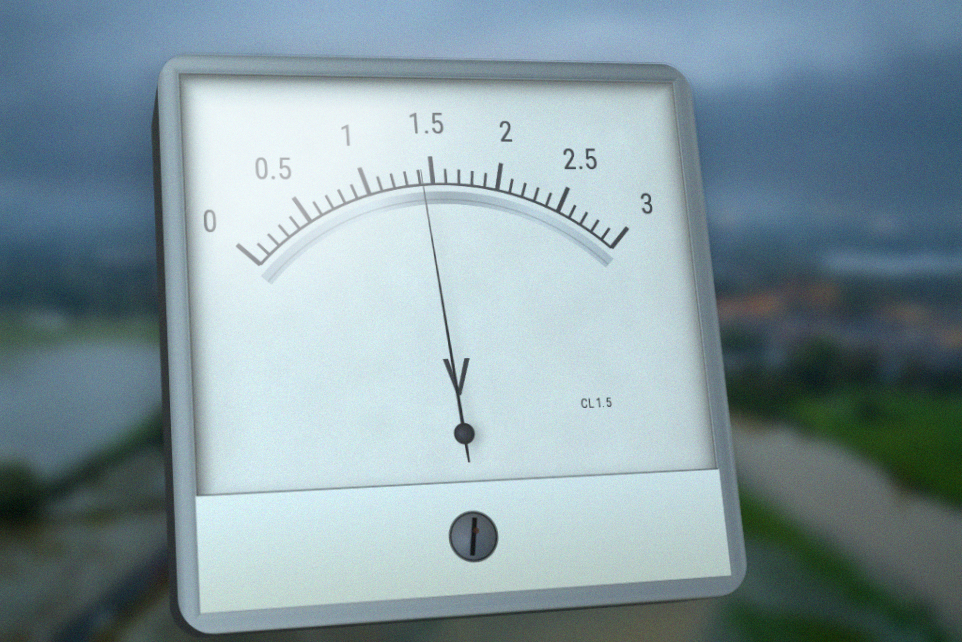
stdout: 1.4 (V)
